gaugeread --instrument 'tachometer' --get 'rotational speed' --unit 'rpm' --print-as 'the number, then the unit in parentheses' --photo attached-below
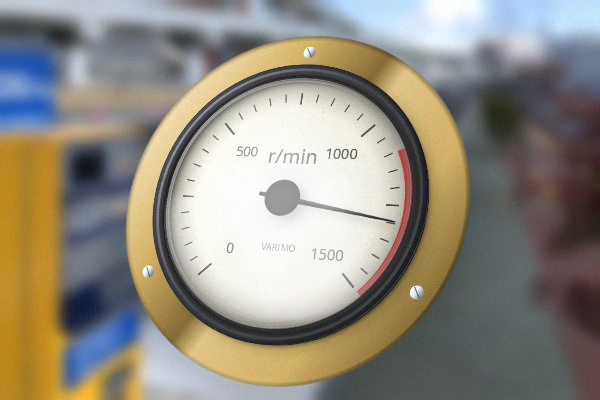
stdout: 1300 (rpm)
